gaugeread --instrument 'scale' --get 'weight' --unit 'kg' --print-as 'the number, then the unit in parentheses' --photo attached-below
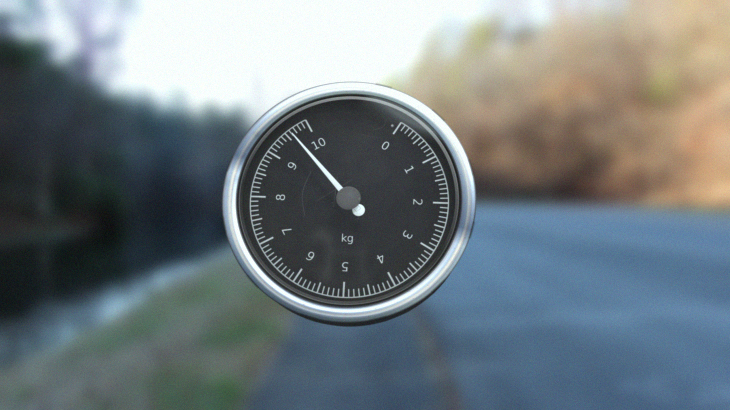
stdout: 9.6 (kg)
